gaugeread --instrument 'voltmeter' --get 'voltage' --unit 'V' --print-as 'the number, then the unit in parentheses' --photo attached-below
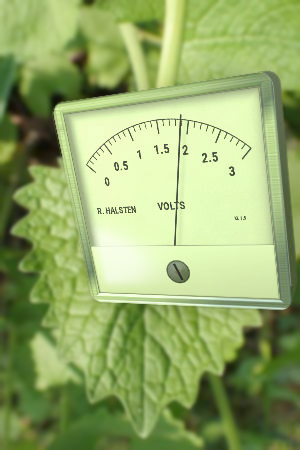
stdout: 1.9 (V)
